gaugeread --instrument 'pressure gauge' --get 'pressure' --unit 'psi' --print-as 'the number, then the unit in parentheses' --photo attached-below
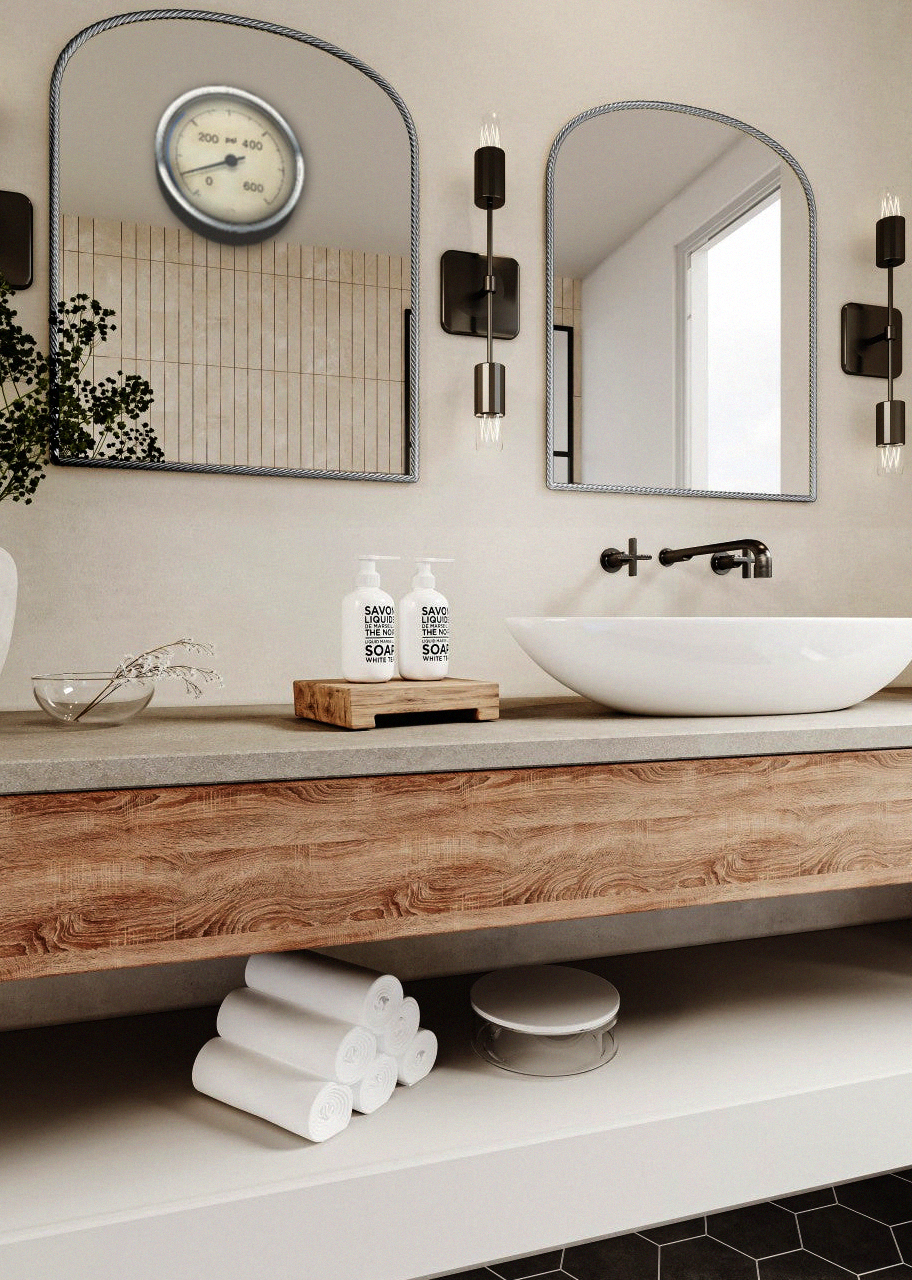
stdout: 50 (psi)
